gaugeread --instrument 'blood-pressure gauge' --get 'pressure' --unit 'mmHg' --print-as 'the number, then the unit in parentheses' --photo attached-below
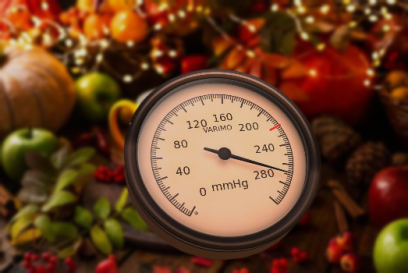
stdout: 270 (mmHg)
